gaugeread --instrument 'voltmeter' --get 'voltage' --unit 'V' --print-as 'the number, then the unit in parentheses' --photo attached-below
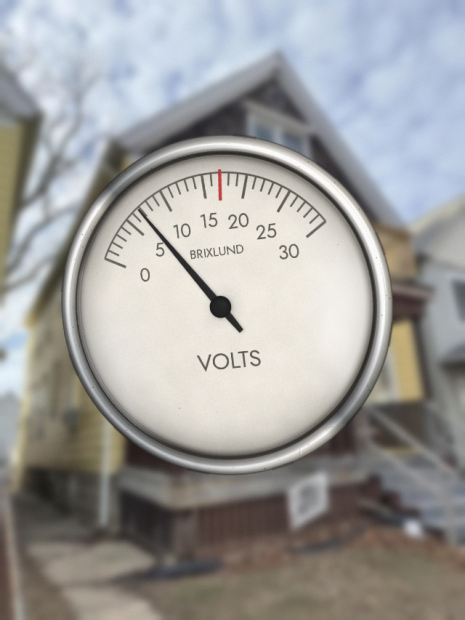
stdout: 7 (V)
